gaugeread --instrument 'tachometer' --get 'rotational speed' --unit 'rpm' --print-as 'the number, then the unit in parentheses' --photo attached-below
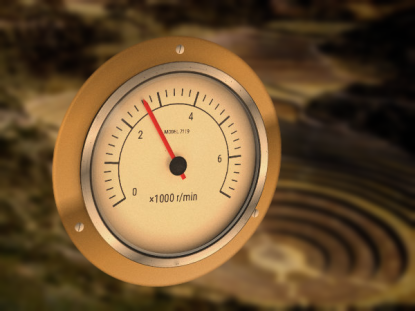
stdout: 2600 (rpm)
